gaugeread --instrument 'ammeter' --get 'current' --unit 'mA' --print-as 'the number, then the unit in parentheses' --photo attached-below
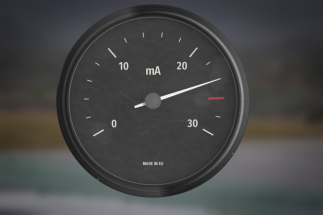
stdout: 24 (mA)
